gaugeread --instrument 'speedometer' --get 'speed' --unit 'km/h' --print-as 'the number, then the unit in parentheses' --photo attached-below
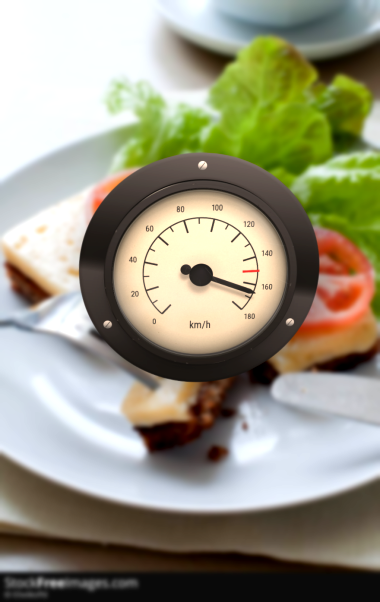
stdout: 165 (km/h)
